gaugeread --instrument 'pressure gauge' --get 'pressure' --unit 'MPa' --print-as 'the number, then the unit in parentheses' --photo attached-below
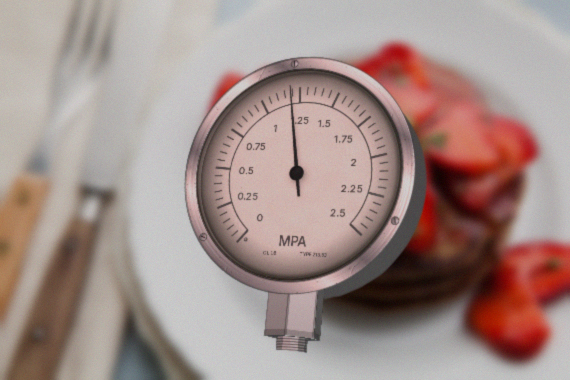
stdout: 1.2 (MPa)
